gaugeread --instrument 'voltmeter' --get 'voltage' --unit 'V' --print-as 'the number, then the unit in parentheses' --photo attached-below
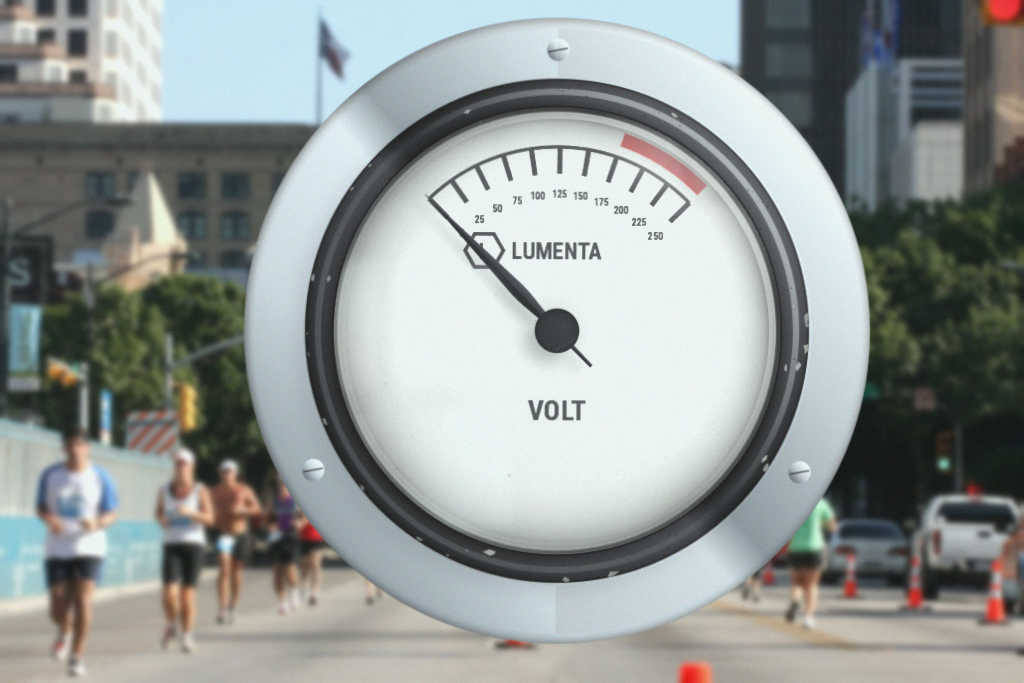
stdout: 0 (V)
